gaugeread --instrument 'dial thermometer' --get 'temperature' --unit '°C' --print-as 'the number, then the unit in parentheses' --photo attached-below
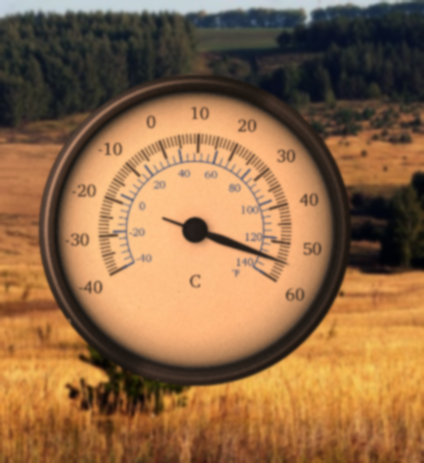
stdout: 55 (°C)
